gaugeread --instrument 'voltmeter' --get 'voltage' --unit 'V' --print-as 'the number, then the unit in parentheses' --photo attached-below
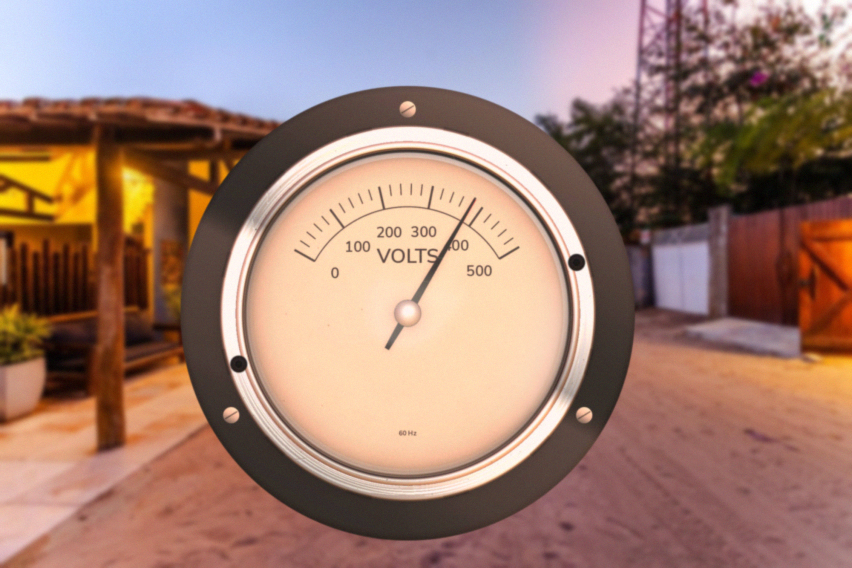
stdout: 380 (V)
